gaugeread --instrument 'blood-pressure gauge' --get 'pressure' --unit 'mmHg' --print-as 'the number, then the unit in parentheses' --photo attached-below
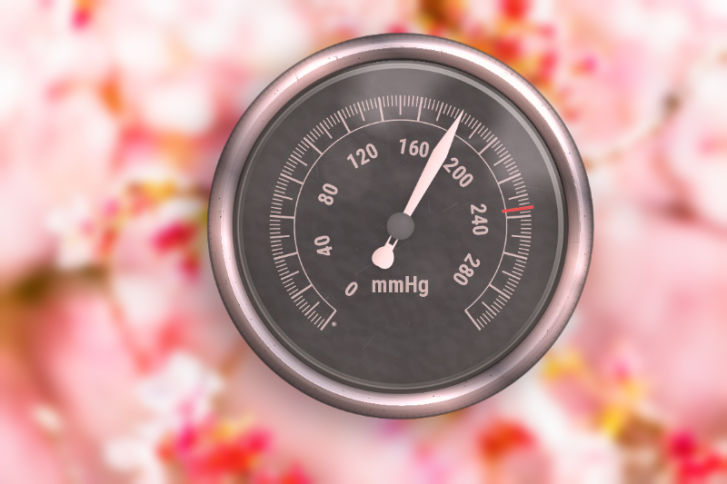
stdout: 180 (mmHg)
